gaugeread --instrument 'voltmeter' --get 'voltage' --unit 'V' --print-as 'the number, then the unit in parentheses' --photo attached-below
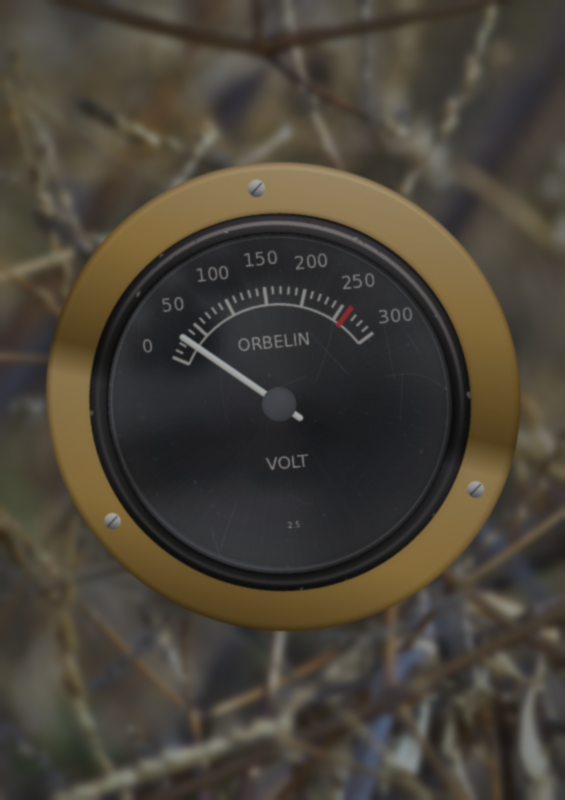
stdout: 30 (V)
